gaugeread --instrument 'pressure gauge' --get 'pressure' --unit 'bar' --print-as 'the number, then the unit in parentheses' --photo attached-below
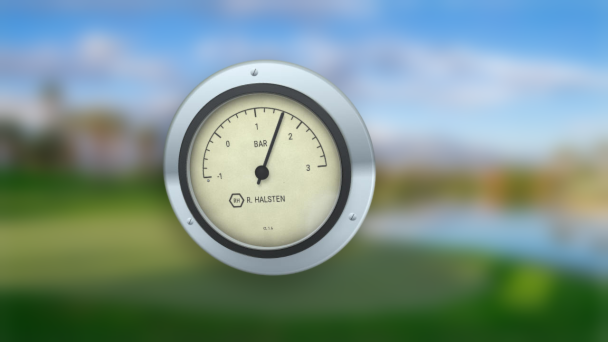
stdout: 1.6 (bar)
